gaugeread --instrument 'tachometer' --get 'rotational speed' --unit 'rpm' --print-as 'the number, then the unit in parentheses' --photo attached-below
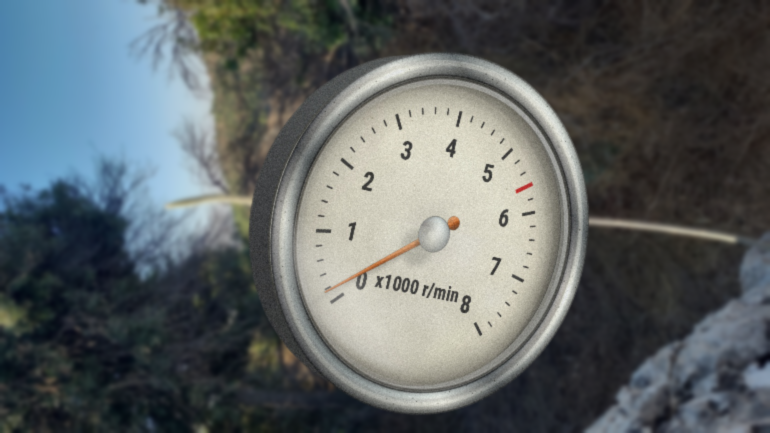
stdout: 200 (rpm)
